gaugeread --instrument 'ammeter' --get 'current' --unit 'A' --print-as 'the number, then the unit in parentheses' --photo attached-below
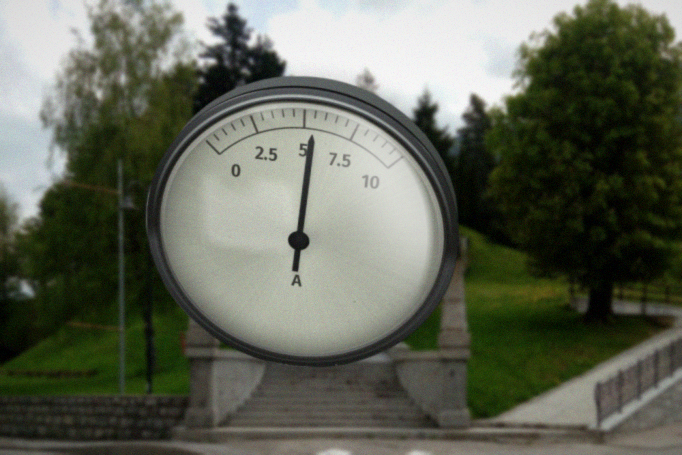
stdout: 5.5 (A)
